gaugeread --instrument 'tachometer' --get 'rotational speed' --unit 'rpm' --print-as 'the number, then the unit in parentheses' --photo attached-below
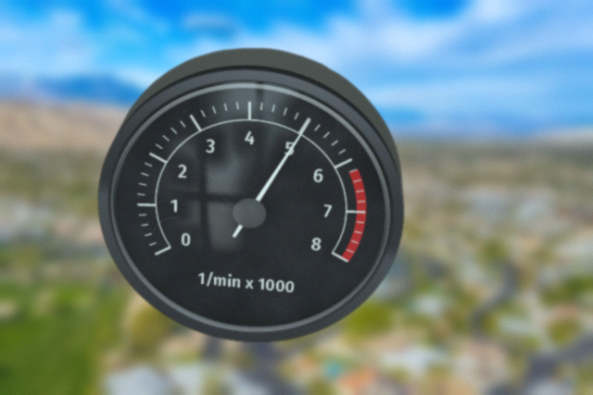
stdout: 5000 (rpm)
